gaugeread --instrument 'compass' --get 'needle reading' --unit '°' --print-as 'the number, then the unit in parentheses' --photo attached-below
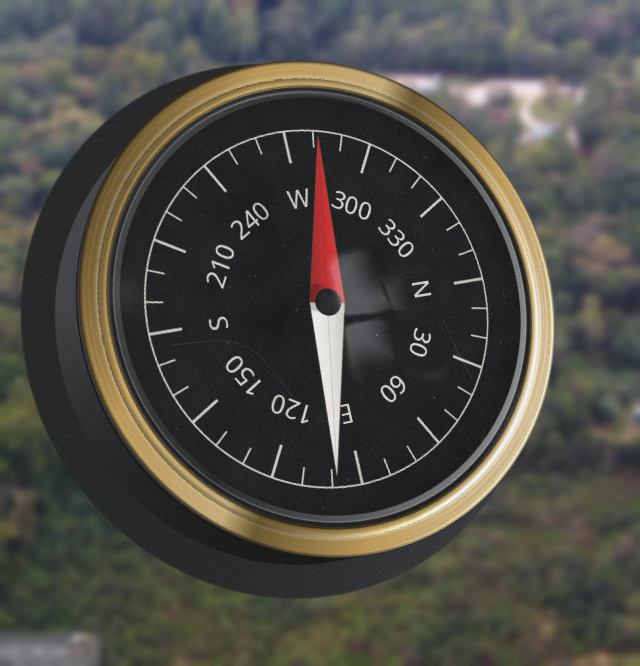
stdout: 280 (°)
